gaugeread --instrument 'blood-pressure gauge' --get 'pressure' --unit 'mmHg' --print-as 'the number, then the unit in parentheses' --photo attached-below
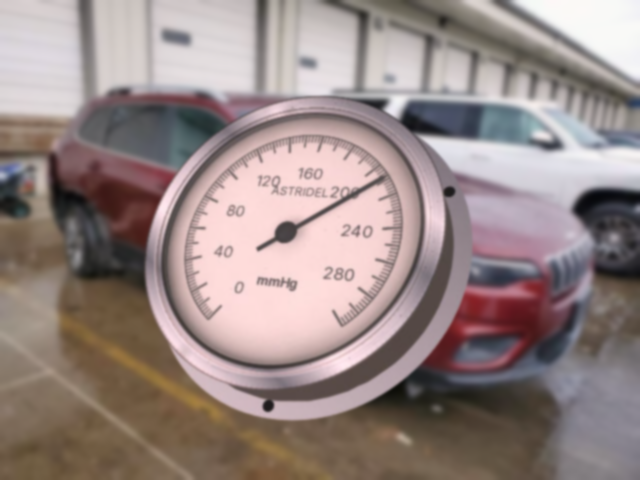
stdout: 210 (mmHg)
